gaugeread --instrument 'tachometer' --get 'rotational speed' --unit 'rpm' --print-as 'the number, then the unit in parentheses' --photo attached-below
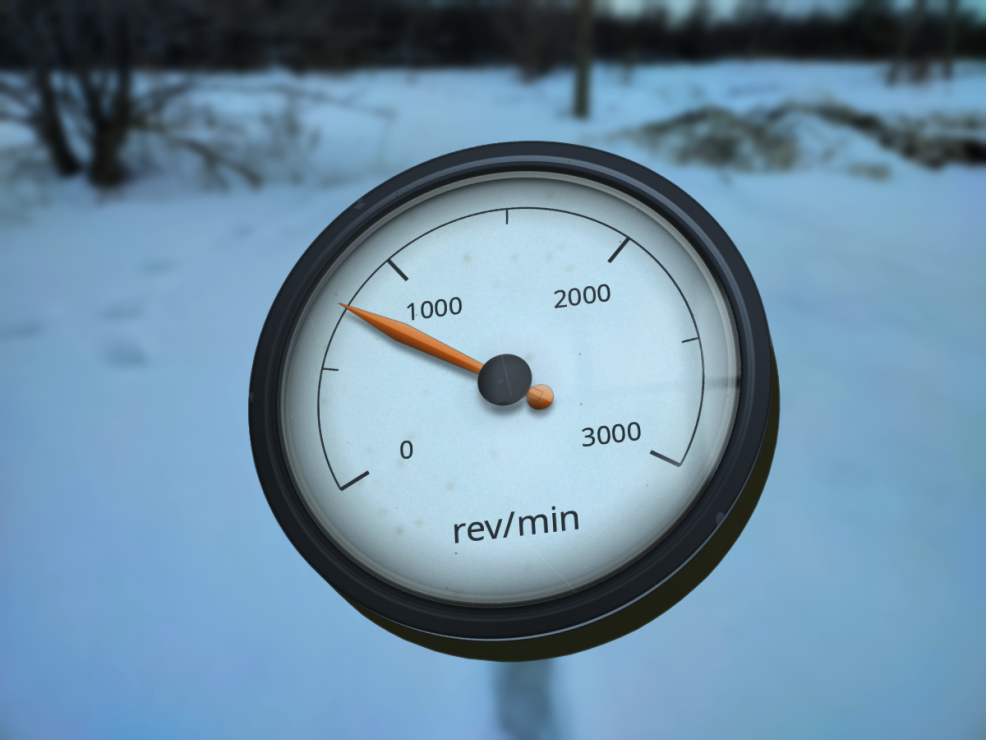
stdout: 750 (rpm)
